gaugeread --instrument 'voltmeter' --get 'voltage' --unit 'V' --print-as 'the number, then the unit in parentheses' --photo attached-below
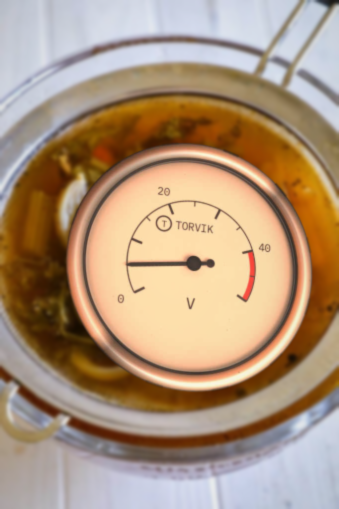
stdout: 5 (V)
